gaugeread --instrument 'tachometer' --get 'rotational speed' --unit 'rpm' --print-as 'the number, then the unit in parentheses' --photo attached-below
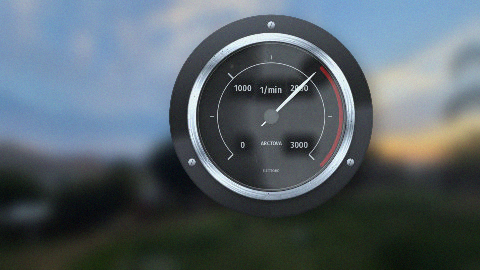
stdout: 2000 (rpm)
